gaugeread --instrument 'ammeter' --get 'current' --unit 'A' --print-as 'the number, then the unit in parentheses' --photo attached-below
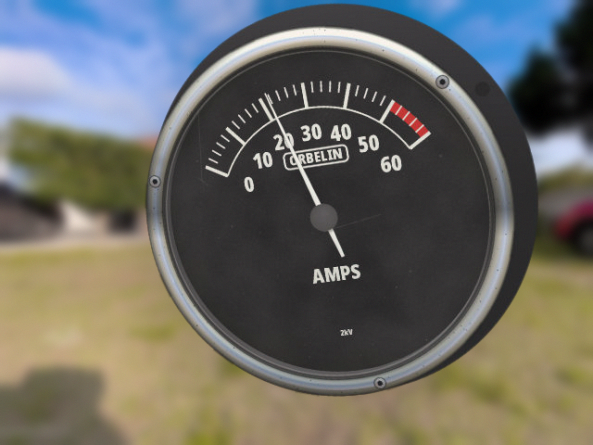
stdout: 22 (A)
